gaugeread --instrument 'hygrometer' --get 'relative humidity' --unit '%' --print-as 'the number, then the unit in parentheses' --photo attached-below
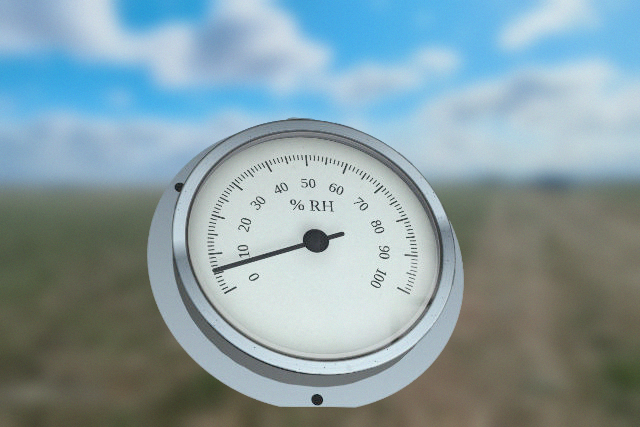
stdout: 5 (%)
